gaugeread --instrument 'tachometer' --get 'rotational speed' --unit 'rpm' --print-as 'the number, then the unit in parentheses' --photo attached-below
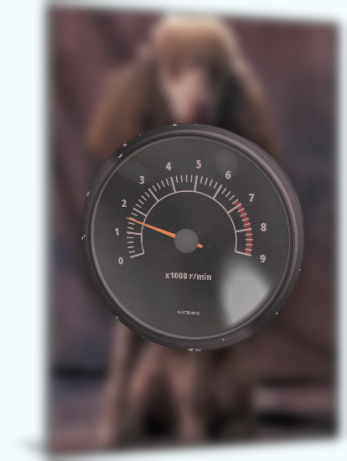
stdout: 1600 (rpm)
